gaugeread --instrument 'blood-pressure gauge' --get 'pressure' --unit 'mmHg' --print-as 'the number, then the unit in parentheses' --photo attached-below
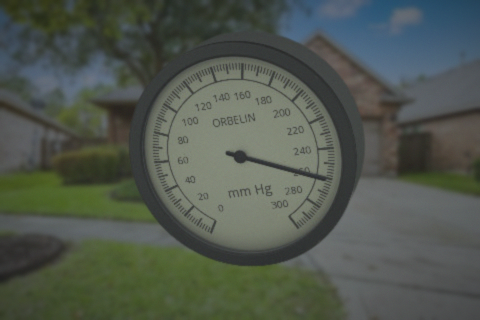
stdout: 260 (mmHg)
